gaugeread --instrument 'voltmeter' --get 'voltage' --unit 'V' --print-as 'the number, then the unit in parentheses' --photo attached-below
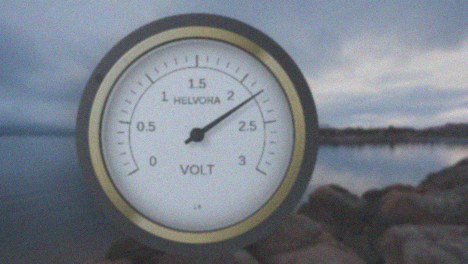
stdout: 2.2 (V)
